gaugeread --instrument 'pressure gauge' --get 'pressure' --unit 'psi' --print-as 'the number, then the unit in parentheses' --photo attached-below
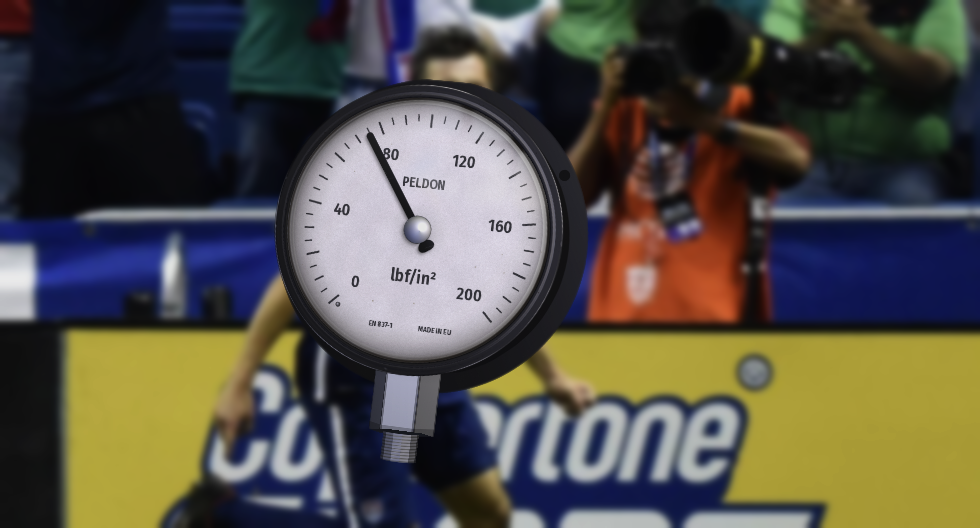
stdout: 75 (psi)
